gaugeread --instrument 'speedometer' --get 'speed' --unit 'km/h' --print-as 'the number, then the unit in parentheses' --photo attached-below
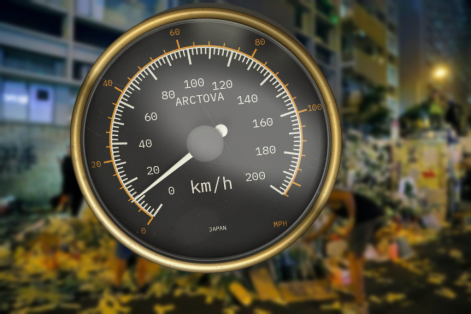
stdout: 12 (km/h)
